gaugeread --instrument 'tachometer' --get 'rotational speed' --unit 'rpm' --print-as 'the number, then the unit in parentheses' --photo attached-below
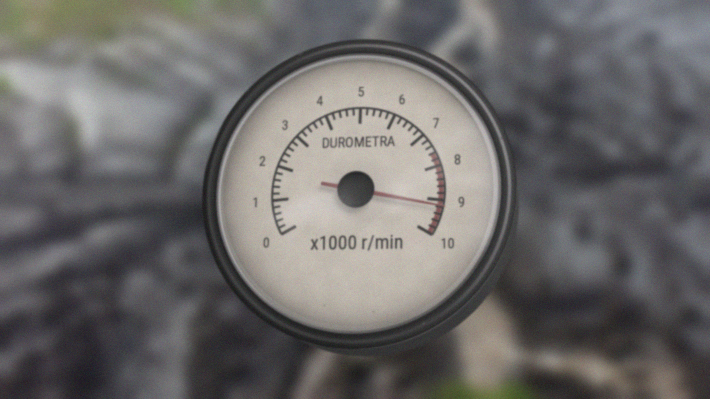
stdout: 9200 (rpm)
